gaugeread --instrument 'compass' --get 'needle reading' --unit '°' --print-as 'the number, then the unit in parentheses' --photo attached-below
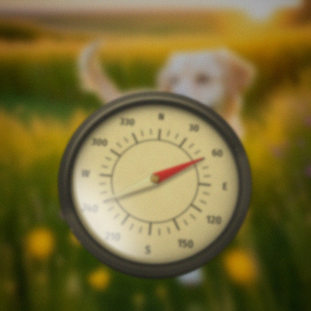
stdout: 60 (°)
